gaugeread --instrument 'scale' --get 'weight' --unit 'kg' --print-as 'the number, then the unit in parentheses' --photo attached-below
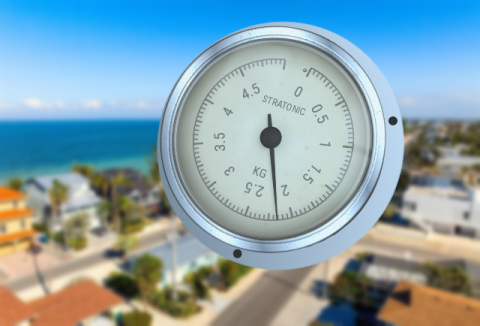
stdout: 2.15 (kg)
